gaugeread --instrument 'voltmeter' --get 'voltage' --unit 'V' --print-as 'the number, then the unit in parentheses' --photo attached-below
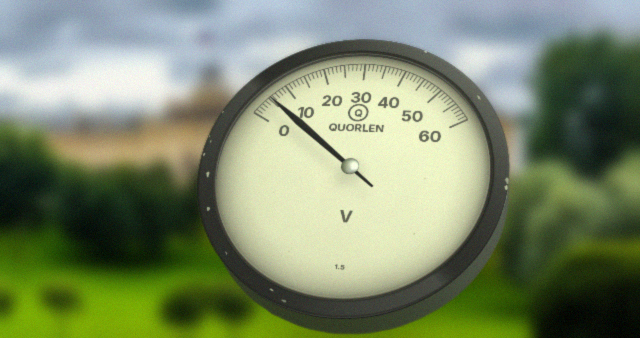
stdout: 5 (V)
